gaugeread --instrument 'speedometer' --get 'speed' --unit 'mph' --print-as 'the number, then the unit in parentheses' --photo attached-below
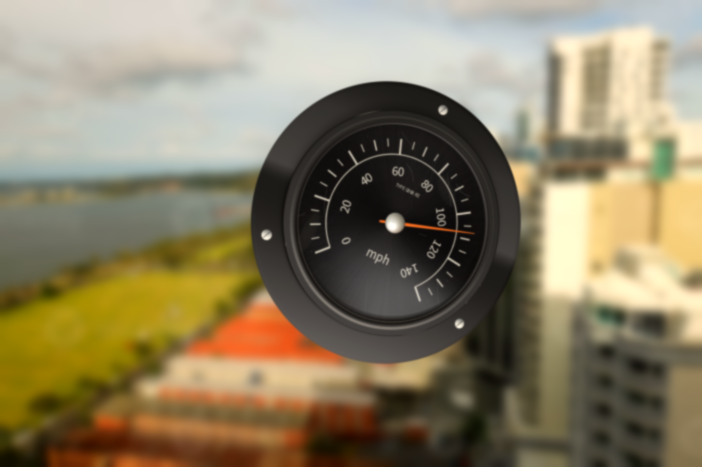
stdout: 107.5 (mph)
